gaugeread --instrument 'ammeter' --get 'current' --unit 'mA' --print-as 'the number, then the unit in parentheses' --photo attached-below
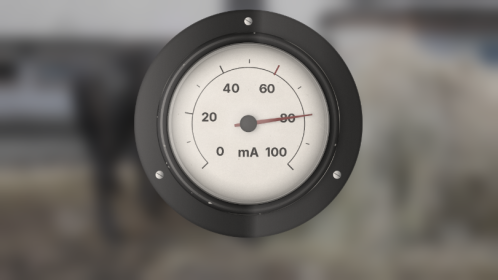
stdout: 80 (mA)
